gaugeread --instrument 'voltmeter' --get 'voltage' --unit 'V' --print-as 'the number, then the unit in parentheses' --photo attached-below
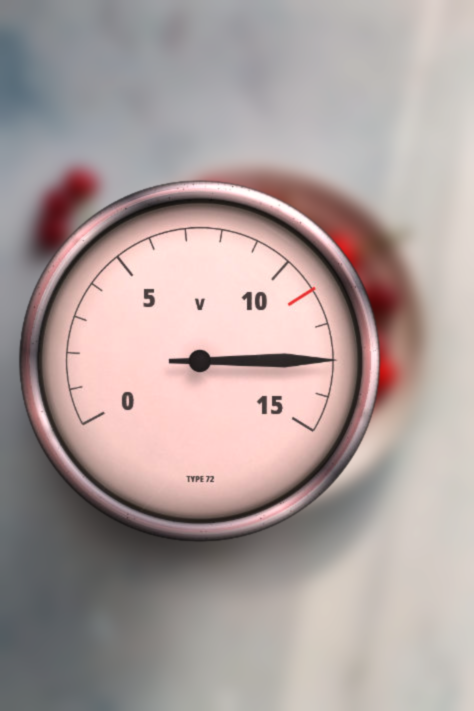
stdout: 13 (V)
